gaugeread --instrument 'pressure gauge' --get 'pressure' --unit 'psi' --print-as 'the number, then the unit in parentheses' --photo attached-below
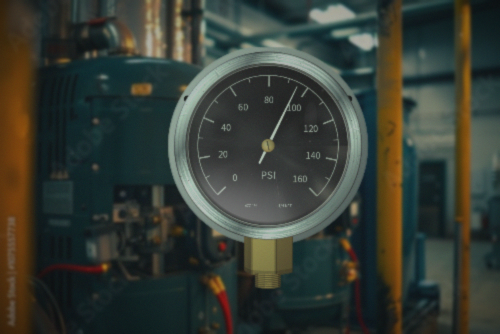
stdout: 95 (psi)
